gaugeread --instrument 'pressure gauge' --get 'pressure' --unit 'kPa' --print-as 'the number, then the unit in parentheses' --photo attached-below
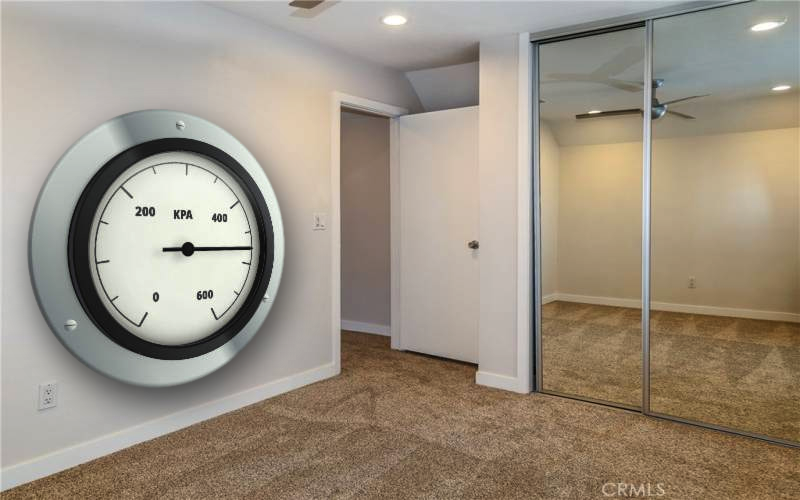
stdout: 475 (kPa)
